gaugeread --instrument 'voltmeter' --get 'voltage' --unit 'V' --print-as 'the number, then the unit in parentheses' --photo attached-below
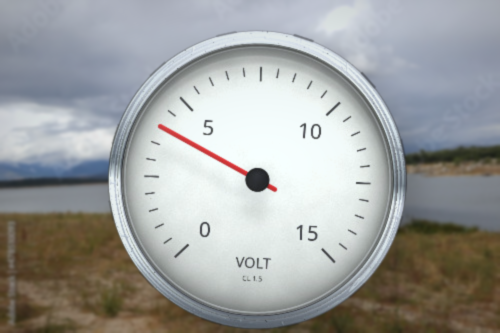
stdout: 4 (V)
